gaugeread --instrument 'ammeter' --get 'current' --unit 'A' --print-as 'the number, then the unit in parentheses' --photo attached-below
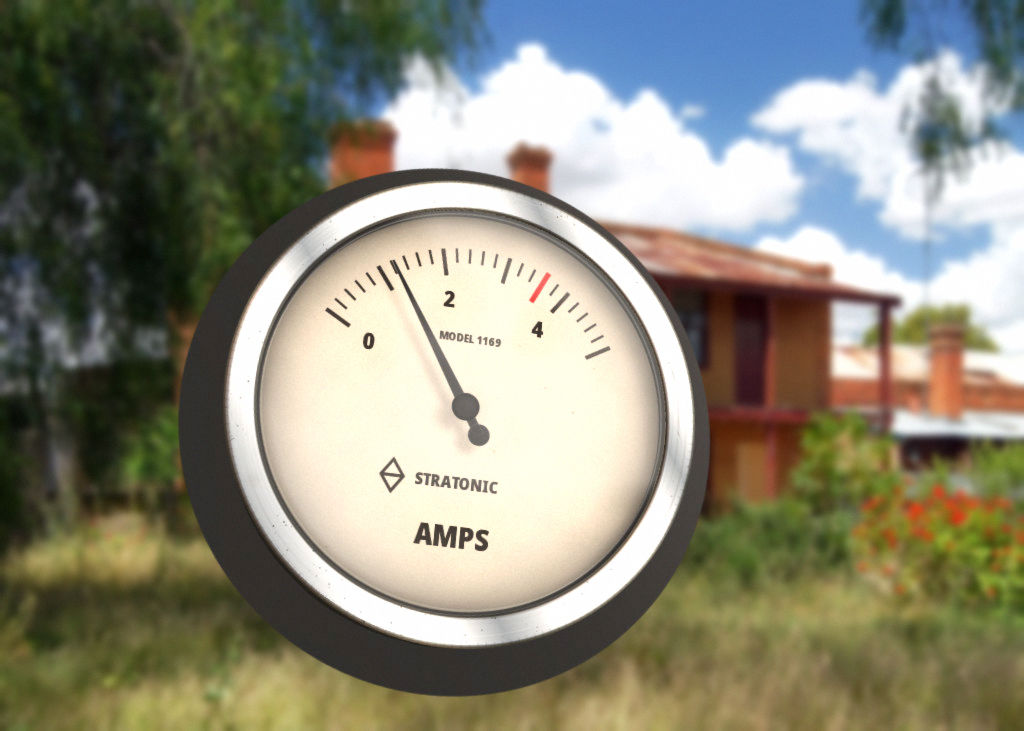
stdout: 1.2 (A)
